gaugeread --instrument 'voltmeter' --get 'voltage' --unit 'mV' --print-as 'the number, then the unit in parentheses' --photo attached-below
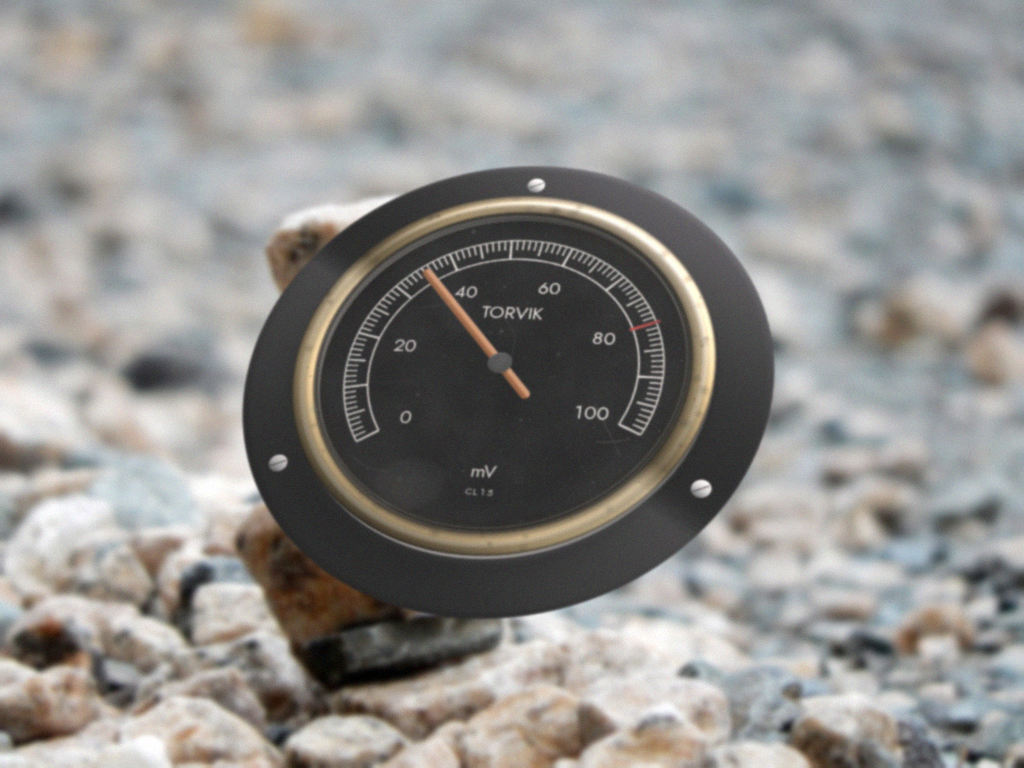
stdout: 35 (mV)
